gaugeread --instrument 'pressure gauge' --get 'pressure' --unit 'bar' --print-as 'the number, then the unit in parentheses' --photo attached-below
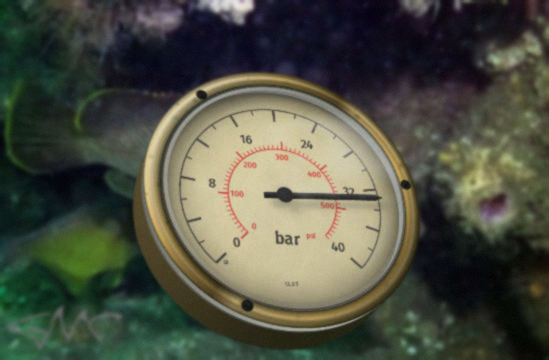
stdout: 33 (bar)
